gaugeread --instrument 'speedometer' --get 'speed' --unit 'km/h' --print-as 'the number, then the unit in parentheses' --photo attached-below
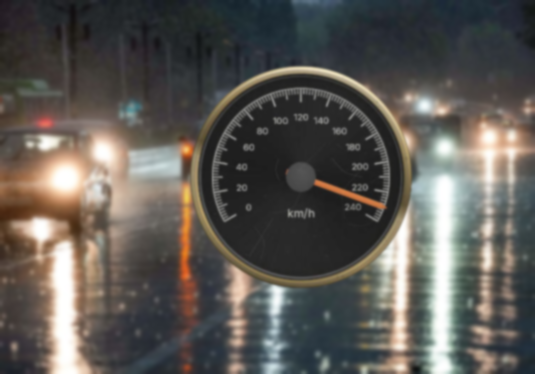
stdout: 230 (km/h)
